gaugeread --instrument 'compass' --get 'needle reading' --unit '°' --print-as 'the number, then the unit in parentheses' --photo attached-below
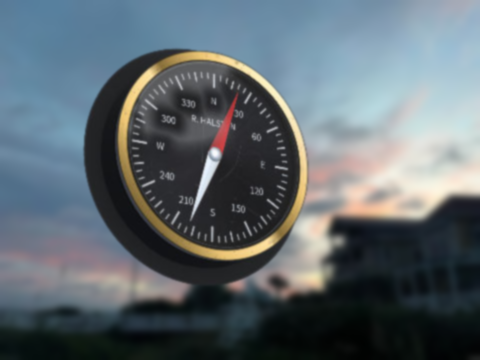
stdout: 20 (°)
